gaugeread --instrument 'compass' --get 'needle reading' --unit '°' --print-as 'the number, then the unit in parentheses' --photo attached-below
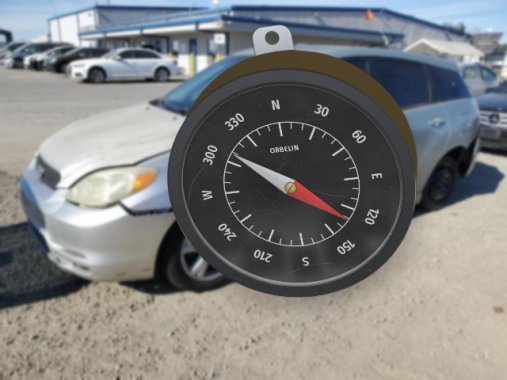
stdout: 130 (°)
